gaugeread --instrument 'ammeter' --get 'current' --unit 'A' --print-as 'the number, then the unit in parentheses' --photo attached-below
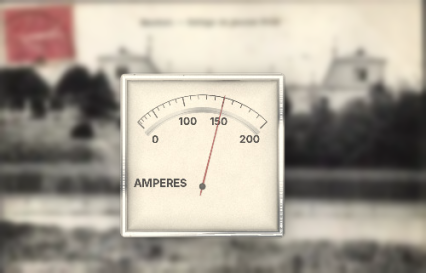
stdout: 150 (A)
